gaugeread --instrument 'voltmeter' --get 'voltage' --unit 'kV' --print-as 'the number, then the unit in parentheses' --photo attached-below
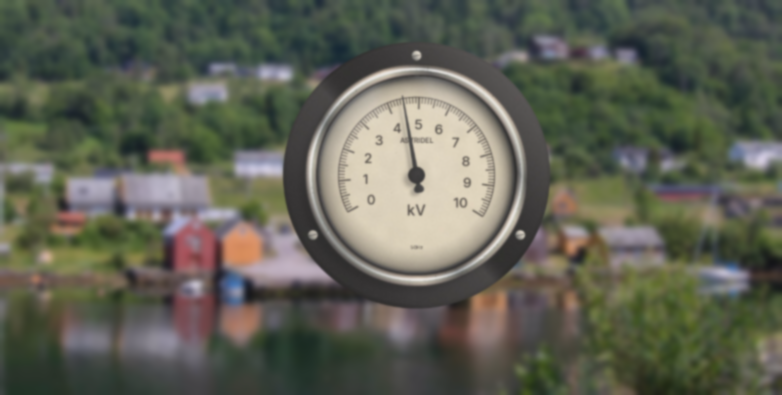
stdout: 4.5 (kV)
